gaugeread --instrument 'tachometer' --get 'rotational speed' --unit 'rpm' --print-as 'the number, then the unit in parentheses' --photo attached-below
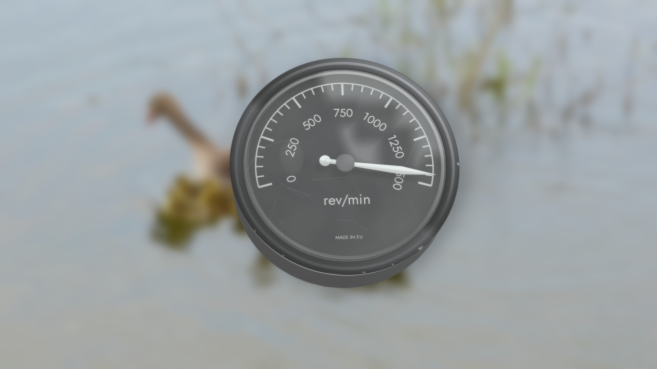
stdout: 1450 (rpm)
